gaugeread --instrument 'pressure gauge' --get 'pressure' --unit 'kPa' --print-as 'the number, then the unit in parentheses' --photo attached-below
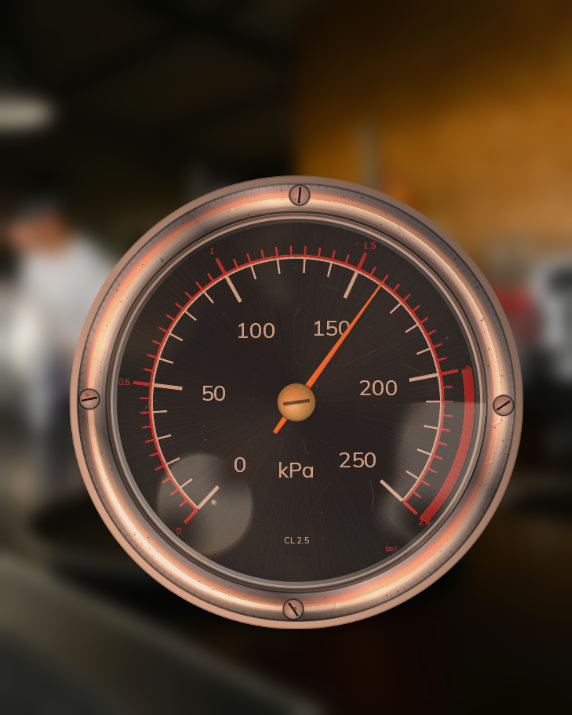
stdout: 160 (kPa)
